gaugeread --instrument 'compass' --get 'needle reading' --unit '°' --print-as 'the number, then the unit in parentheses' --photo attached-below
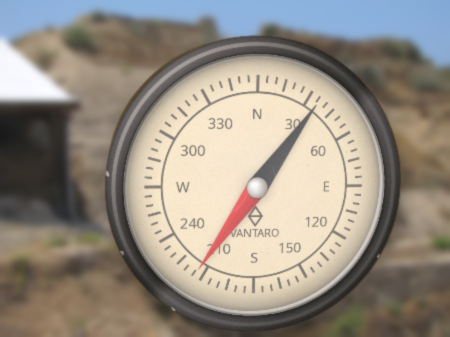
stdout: 215 (°)
